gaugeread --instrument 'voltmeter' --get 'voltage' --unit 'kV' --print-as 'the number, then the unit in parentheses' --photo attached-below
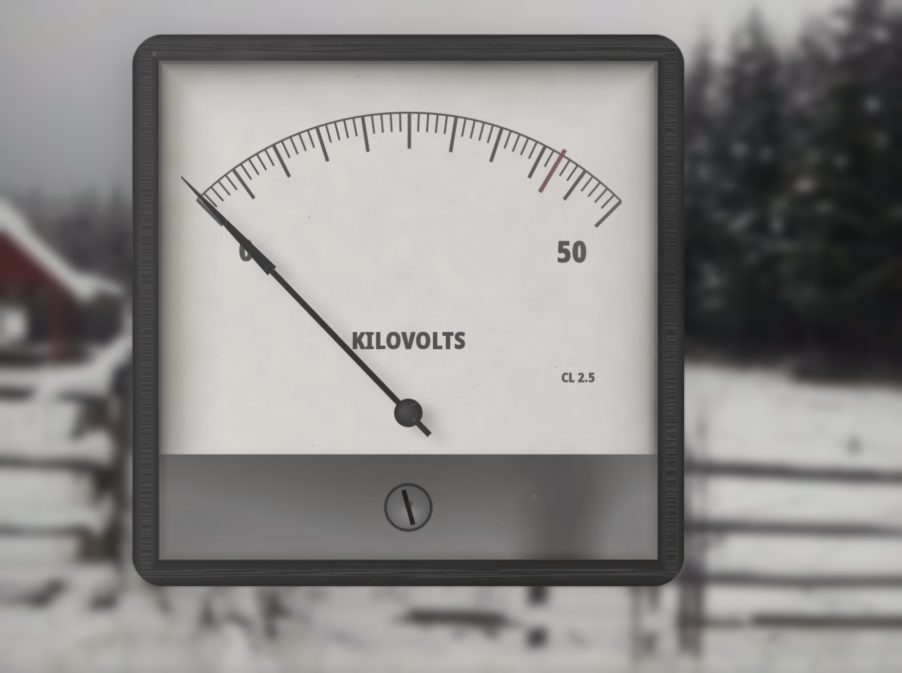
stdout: 0.5 (kV)
